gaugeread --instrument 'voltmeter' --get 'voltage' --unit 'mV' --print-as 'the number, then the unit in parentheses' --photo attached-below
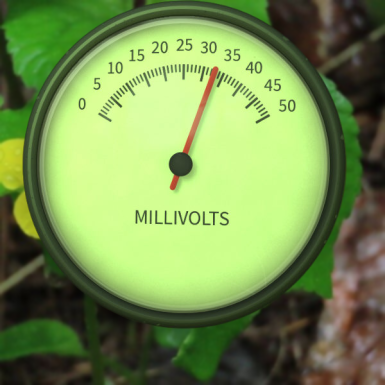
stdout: 33 (mV)
